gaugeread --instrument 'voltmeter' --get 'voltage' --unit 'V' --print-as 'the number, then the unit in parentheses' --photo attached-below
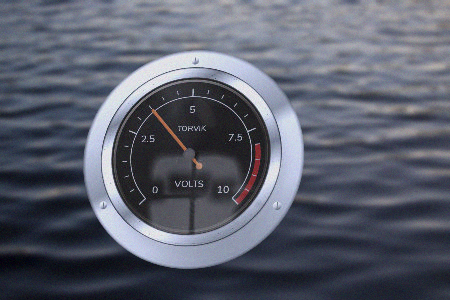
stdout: 3.5 (V)
